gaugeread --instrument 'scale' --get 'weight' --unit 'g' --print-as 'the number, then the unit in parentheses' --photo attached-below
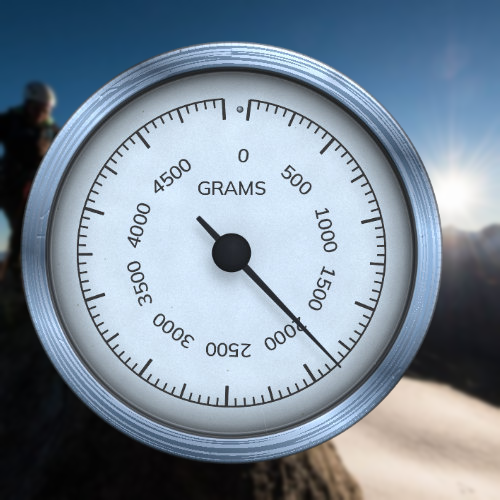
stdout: 1850 (g)
